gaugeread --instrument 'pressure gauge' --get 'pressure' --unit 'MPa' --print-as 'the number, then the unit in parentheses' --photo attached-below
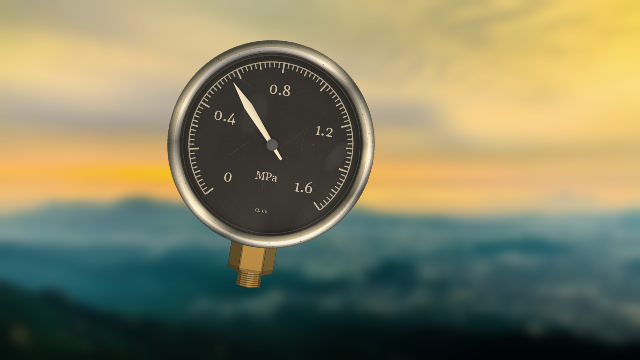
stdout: 0.56 (MPa)
